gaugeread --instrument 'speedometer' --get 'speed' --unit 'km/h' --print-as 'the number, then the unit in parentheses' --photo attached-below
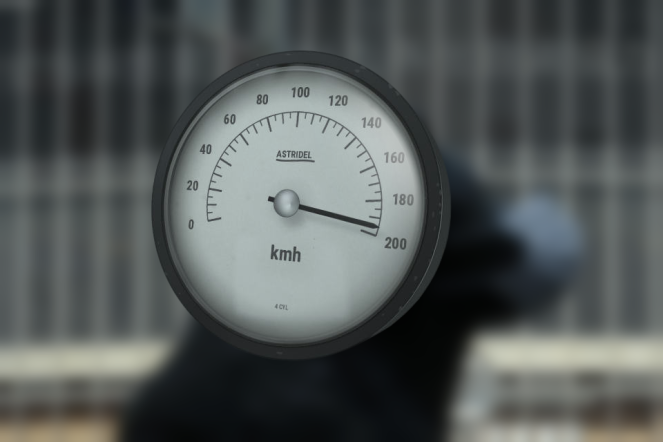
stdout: 195 (km/h)
